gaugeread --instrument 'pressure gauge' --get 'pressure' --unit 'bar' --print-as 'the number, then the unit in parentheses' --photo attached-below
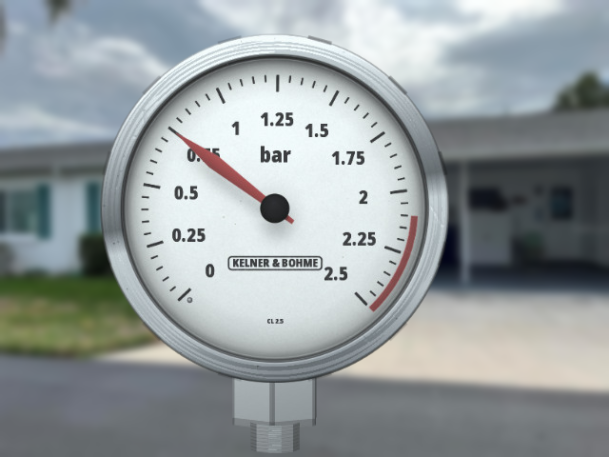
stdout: 0.75 (bar)
